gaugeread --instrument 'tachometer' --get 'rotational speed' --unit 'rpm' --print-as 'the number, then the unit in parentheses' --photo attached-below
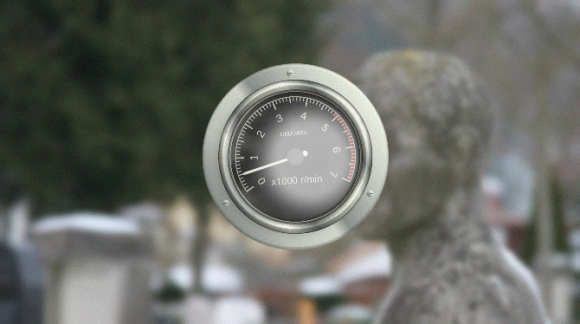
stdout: 500 (rpm)
